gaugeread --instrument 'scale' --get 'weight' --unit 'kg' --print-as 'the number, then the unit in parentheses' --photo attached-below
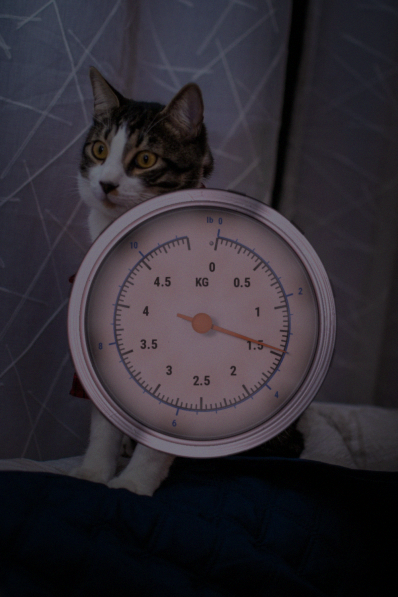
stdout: 1.45 (kg)
